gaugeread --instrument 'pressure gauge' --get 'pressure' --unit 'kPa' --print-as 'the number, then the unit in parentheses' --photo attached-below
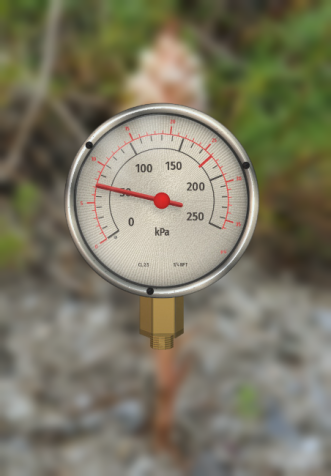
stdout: 50 (kPa)
